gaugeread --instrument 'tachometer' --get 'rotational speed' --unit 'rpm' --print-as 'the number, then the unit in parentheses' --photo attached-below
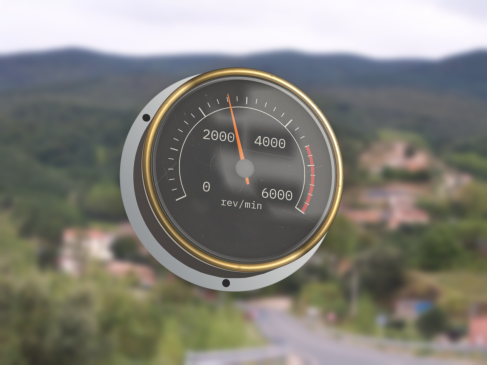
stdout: 2600 (rpm)
